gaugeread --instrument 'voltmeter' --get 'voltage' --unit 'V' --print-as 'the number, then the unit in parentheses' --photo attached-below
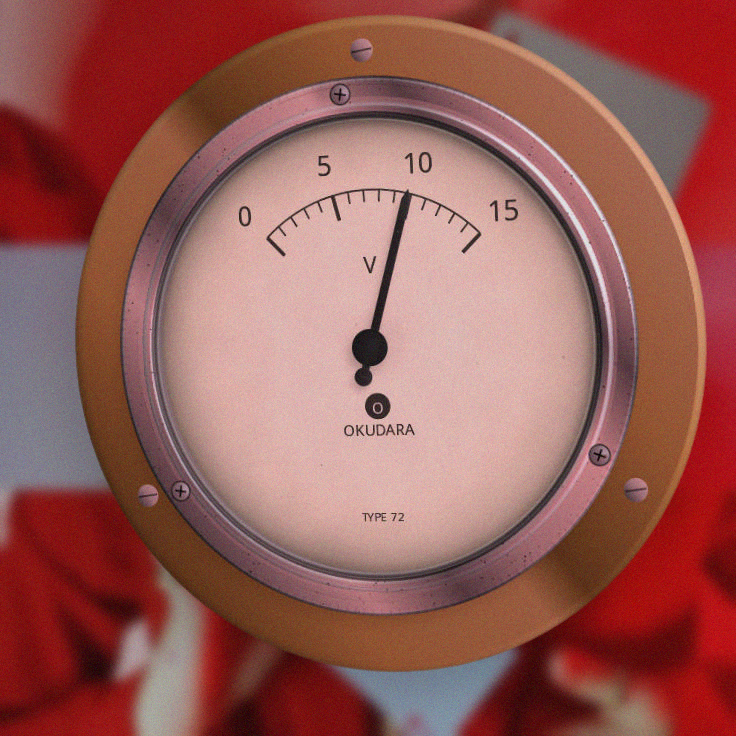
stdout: 10 (V)
